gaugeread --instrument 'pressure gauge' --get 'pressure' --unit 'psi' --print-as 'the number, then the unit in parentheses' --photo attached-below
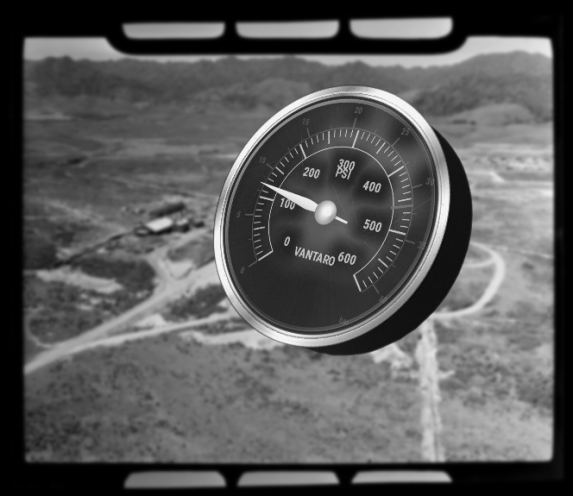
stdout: 120 (psi)
